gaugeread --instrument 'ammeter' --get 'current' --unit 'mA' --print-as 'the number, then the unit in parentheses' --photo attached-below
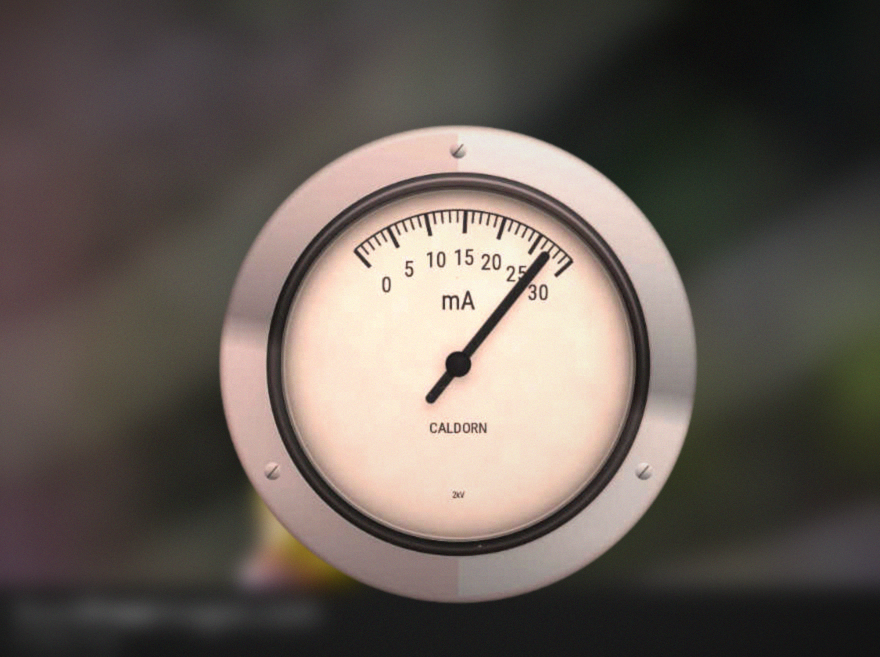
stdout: 27 (mA)
